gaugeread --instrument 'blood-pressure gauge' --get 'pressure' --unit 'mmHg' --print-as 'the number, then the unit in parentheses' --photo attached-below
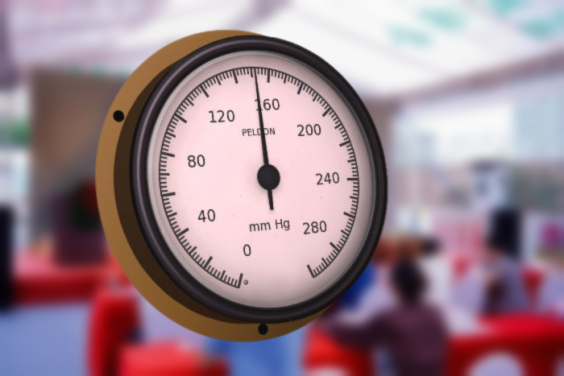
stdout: 150 (mmHg)
